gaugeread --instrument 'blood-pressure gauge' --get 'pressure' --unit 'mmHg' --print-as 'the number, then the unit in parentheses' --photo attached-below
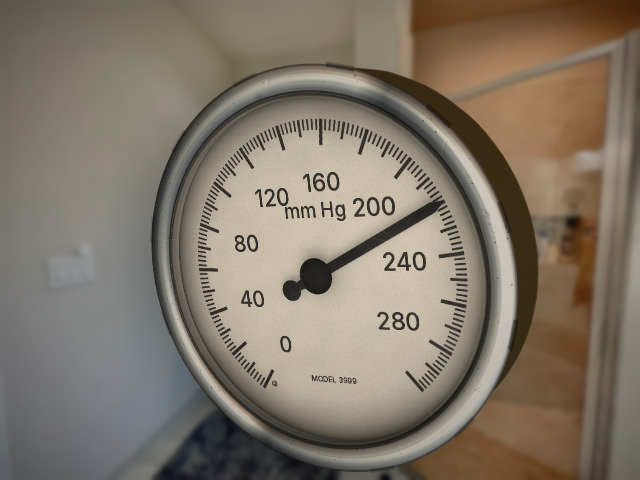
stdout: 220 (mmHg)
